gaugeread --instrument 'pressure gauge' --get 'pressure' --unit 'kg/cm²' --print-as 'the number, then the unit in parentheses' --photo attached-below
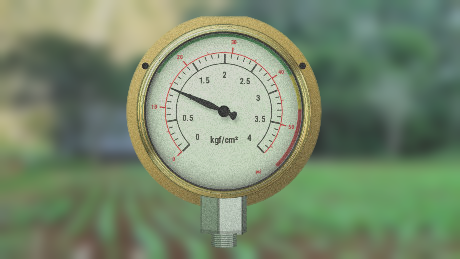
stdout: 1 (kg/cm²)
